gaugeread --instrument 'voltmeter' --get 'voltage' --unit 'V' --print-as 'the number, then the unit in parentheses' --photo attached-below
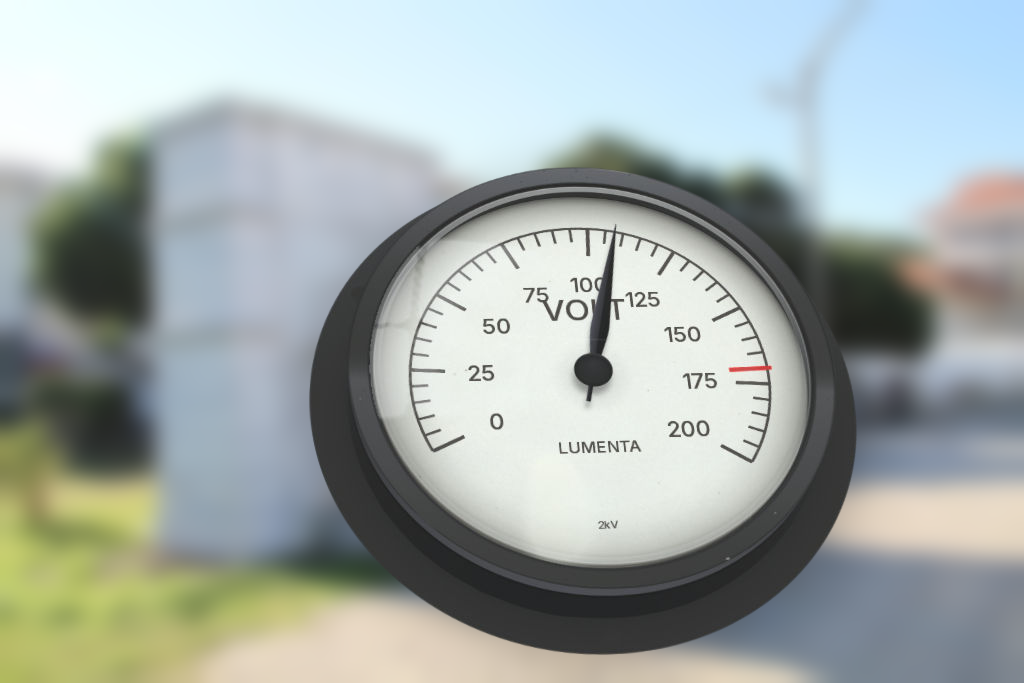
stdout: 107.5 (V)
